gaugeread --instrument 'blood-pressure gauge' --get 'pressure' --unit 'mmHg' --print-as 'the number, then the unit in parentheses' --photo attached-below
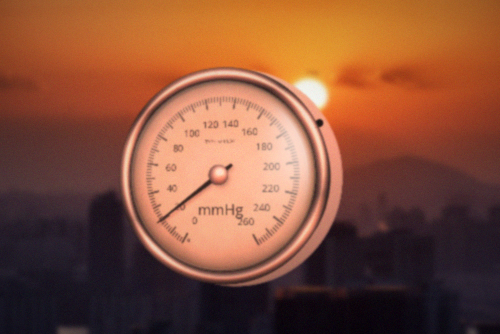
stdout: 20 (mmHg)
